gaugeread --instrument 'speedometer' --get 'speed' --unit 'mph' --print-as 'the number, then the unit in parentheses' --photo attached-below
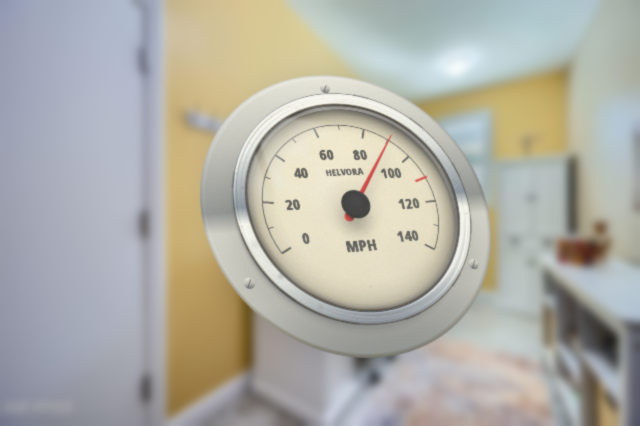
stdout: 90 (mph)
